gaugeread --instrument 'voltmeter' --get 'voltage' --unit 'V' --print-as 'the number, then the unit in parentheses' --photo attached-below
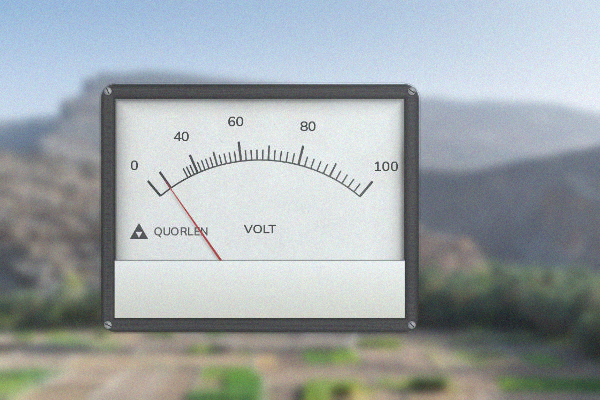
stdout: 20 (V)
